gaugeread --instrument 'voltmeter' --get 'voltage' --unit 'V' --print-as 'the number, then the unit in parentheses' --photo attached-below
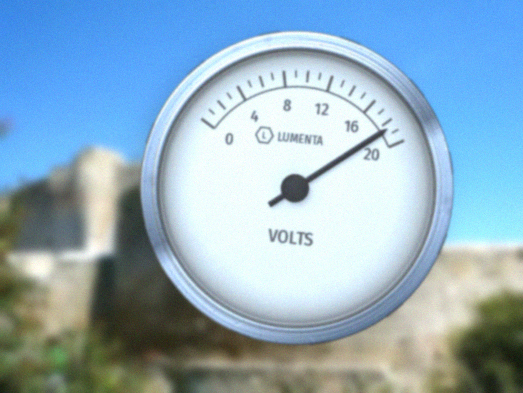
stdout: 18.5 (V)
